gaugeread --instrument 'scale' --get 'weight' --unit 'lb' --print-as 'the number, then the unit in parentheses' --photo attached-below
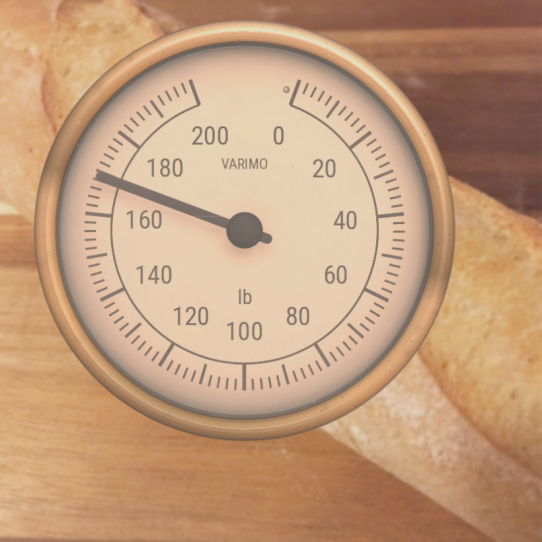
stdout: 169 (lb)
